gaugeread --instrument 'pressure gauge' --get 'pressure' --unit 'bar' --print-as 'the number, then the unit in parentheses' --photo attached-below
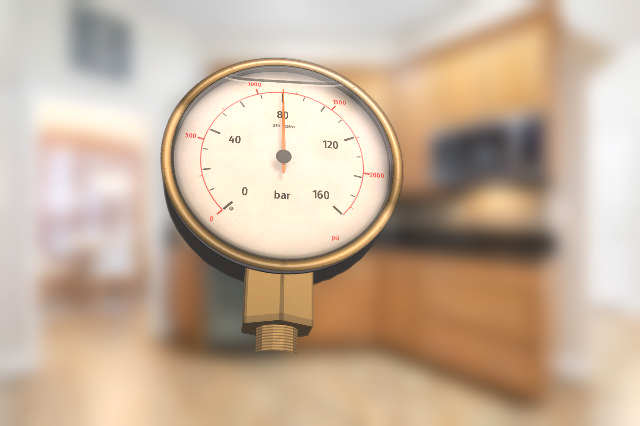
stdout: 80 (bar)
